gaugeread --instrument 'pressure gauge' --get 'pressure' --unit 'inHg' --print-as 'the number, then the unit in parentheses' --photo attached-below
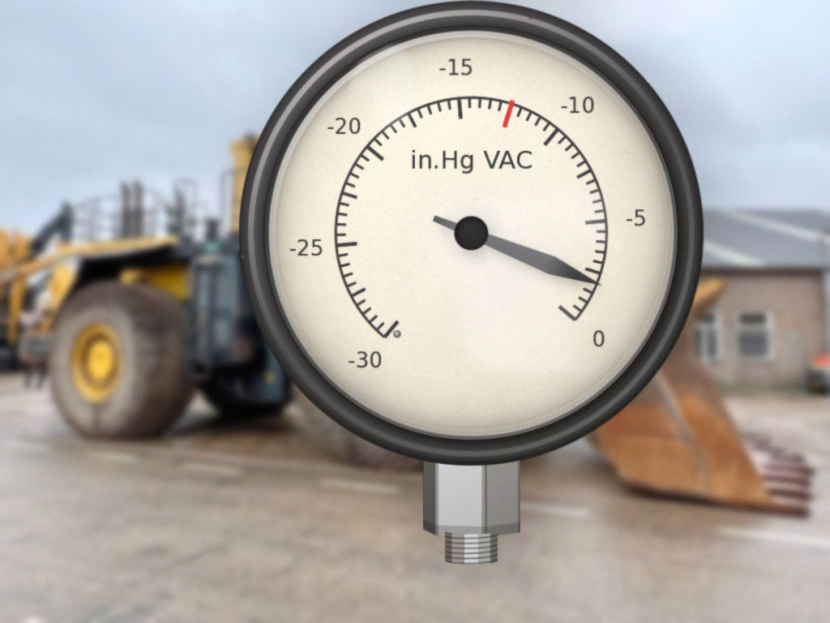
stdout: -2 (inHg)
